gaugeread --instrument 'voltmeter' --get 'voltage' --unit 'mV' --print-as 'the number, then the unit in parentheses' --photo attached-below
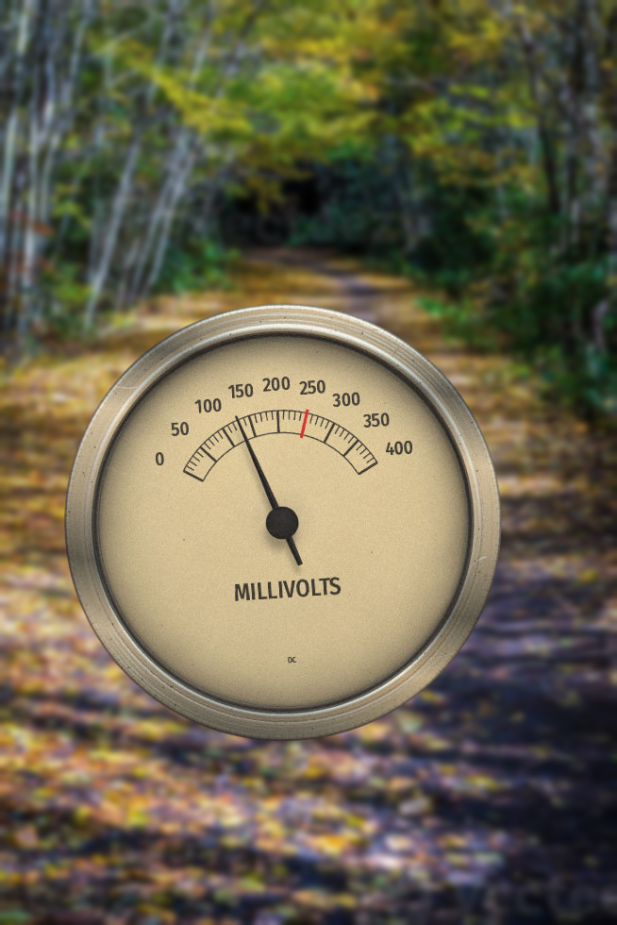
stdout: 130 (mV)
